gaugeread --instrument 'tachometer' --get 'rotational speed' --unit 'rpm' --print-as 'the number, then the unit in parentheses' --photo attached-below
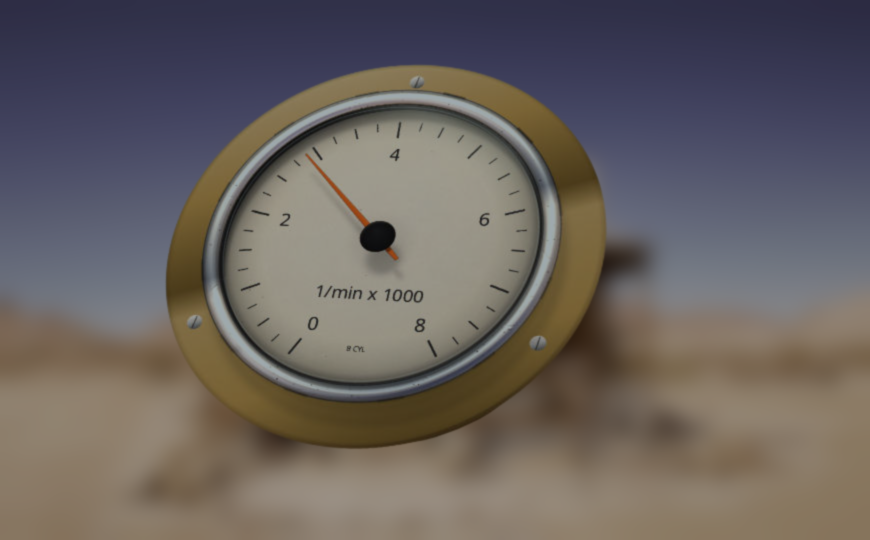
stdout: 2875 (rpm)
